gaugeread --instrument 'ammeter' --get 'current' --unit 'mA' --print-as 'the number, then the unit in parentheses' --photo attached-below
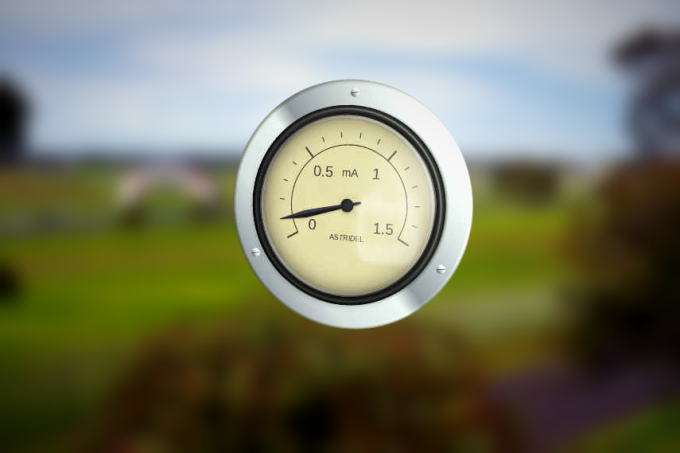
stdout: 0.1 (mA)
